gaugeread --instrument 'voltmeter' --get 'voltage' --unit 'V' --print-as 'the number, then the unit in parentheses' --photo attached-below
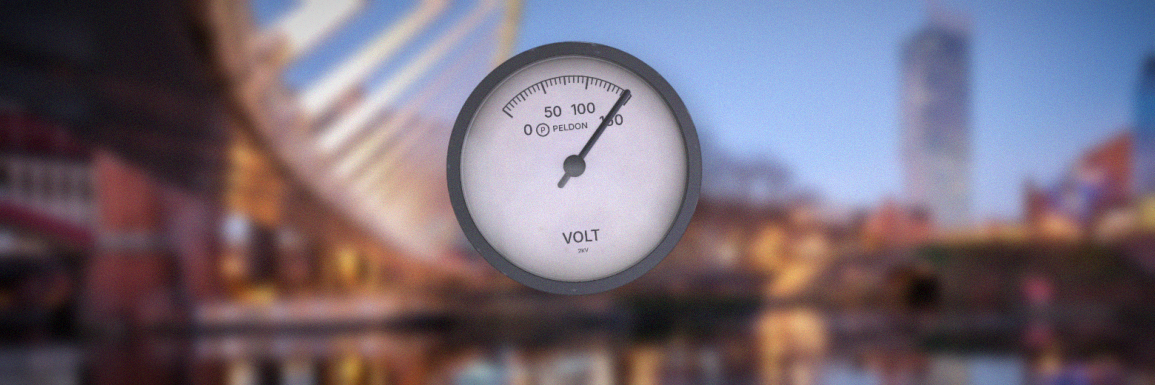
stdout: 145 (V)
